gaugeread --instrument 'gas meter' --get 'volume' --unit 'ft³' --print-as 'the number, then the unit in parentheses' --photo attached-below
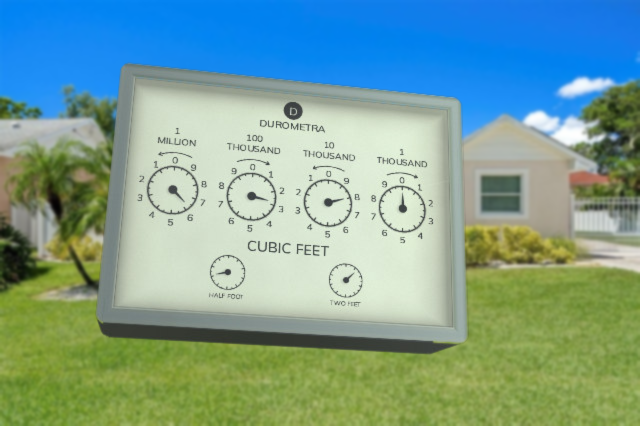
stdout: 628000 (ft³)
